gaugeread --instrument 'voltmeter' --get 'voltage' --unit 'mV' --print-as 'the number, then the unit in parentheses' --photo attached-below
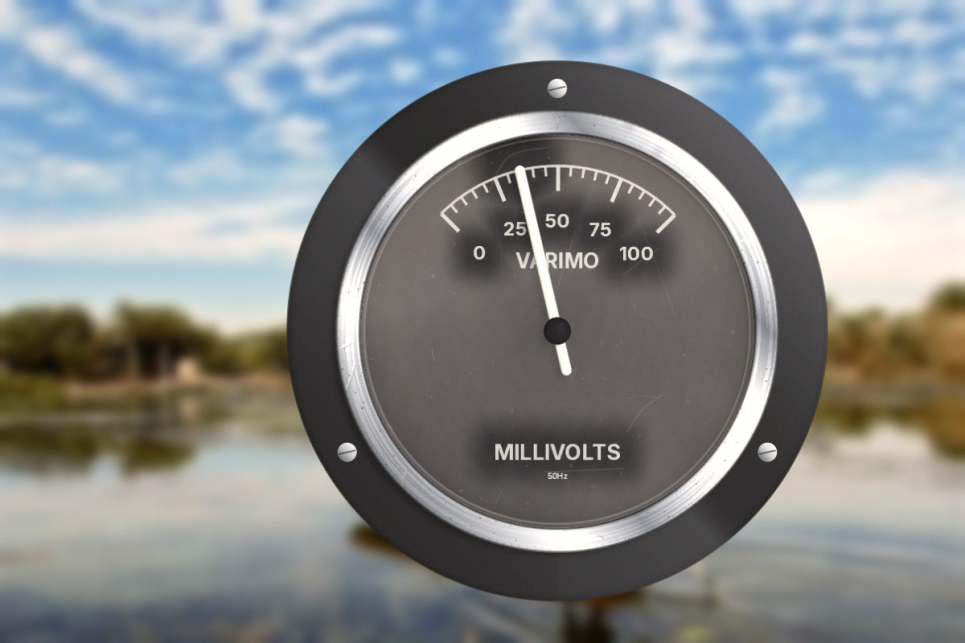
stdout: 35 (mV)
